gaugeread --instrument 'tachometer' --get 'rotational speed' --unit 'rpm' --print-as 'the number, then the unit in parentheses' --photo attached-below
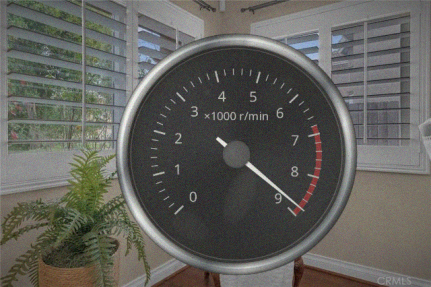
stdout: 8800 (rpm)
